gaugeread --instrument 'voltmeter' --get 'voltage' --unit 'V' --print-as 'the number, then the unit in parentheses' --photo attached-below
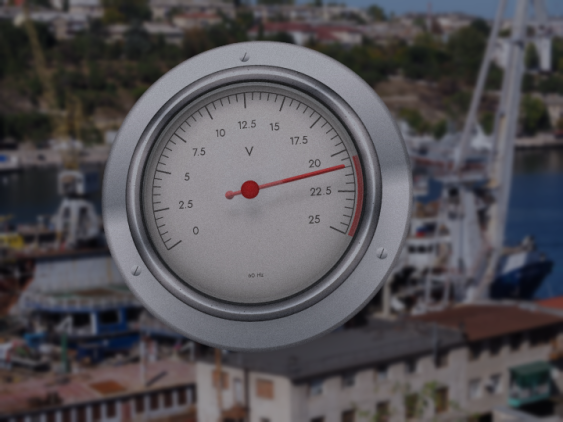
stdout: 21 (V)
